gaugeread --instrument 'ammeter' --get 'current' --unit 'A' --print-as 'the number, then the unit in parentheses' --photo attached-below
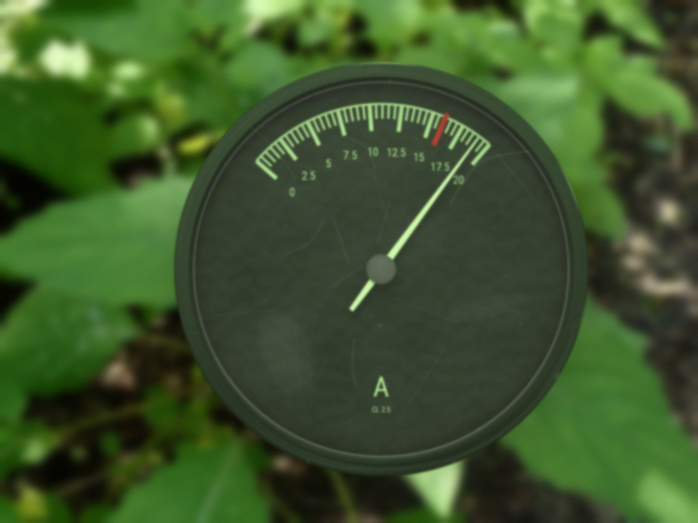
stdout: 19 (A)
